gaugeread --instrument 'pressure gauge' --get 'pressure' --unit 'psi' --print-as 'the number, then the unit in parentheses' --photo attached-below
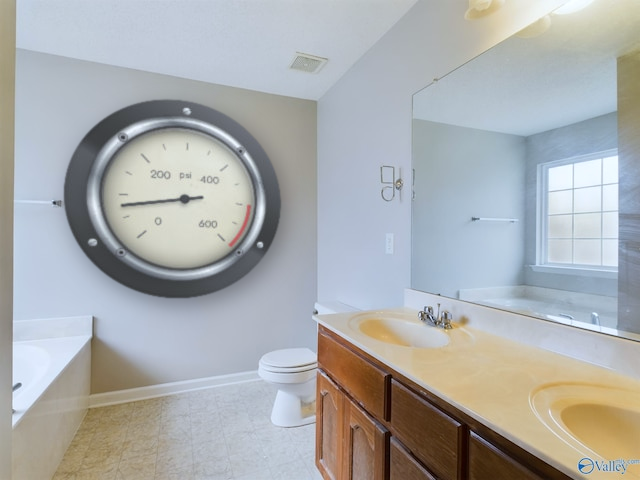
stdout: 75 (psi)
